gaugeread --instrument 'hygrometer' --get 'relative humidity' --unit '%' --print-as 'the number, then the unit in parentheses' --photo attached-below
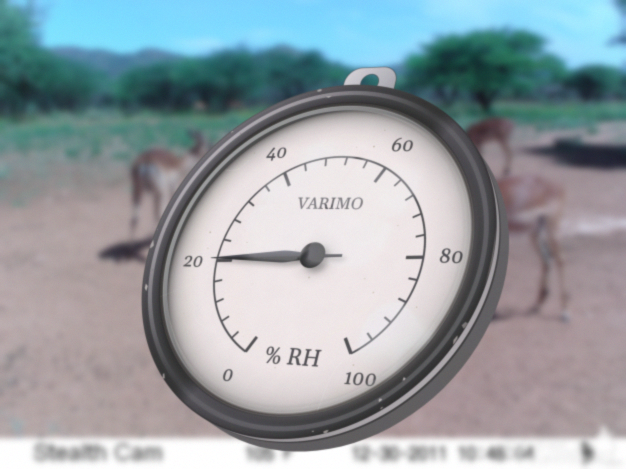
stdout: 20 (%)
